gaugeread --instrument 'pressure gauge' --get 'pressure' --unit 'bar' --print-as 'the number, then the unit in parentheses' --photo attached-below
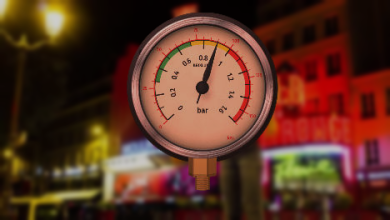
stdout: 0.9 (bar)
